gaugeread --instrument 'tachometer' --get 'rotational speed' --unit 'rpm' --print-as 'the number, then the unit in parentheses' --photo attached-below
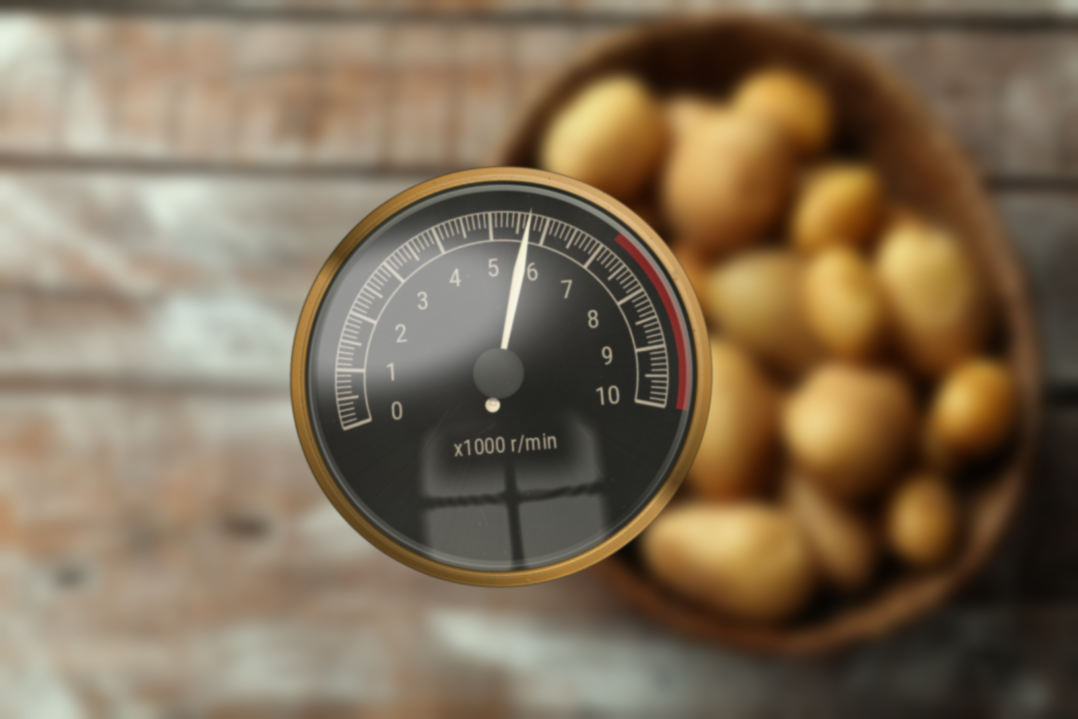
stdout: 5700 (rpm)
